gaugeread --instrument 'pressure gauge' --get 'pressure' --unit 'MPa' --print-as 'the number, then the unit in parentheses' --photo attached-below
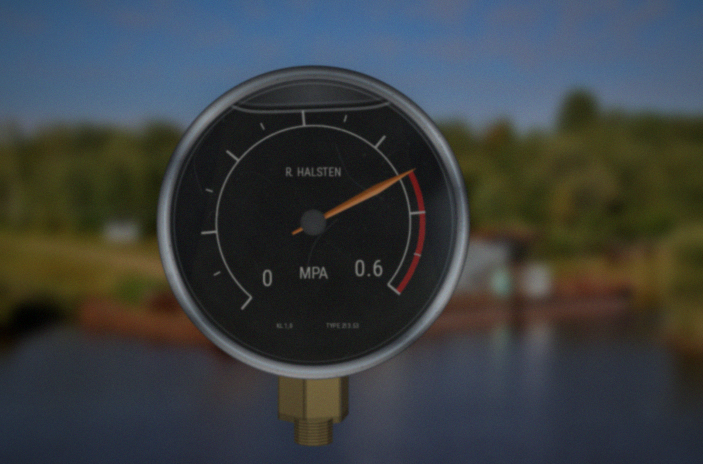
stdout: 0.45 (MPa)
